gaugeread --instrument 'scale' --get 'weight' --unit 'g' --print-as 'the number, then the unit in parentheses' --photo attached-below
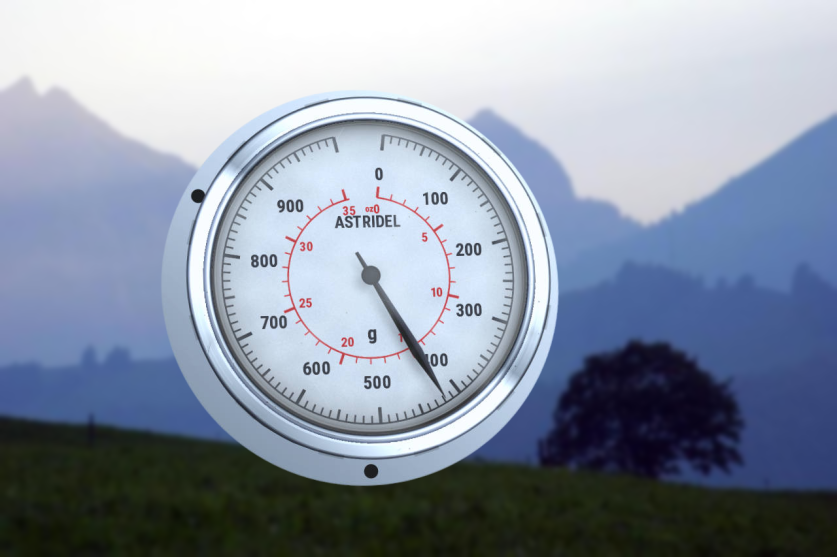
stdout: 420 (g)
